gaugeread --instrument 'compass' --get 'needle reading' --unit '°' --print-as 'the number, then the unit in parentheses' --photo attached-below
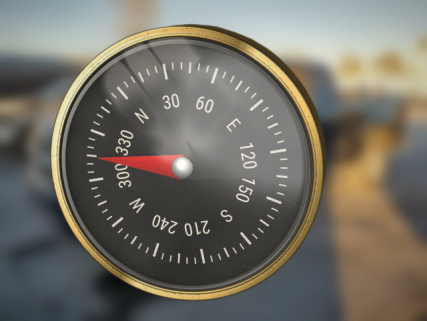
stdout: 315 (°)
